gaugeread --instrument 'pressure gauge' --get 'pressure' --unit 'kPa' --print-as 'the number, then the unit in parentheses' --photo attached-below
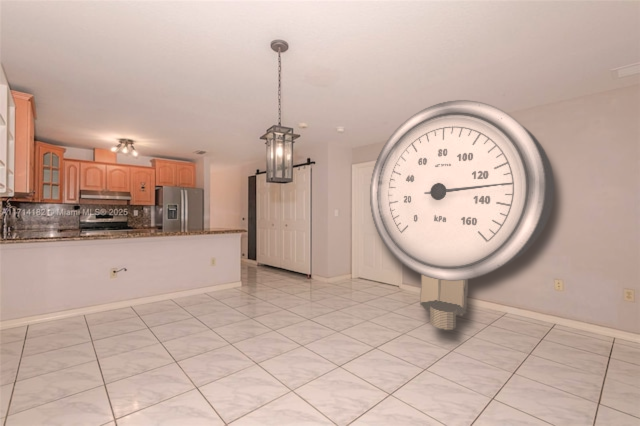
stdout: 130 (kPa)
